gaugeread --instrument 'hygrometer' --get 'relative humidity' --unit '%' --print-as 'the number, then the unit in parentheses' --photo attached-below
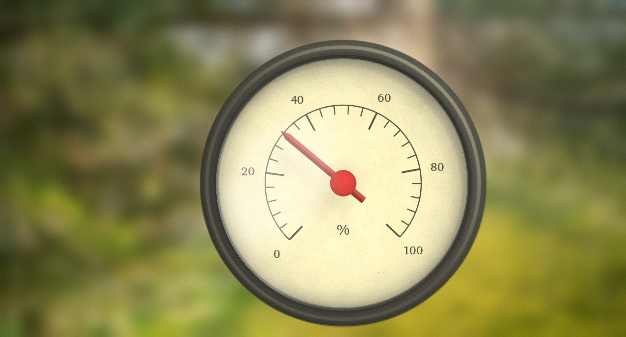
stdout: 32 (%)
